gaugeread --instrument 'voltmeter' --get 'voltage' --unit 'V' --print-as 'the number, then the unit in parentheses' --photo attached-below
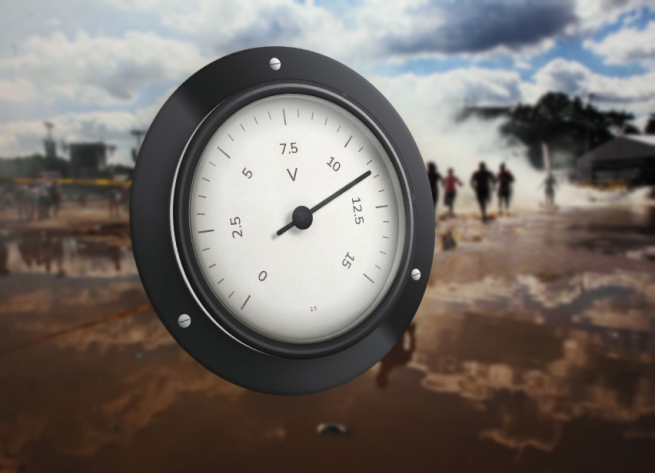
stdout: 11.25 (V)
